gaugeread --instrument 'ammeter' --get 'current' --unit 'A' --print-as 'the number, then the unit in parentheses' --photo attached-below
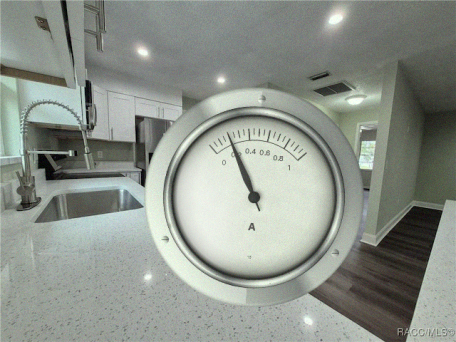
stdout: 0.2 (A)
